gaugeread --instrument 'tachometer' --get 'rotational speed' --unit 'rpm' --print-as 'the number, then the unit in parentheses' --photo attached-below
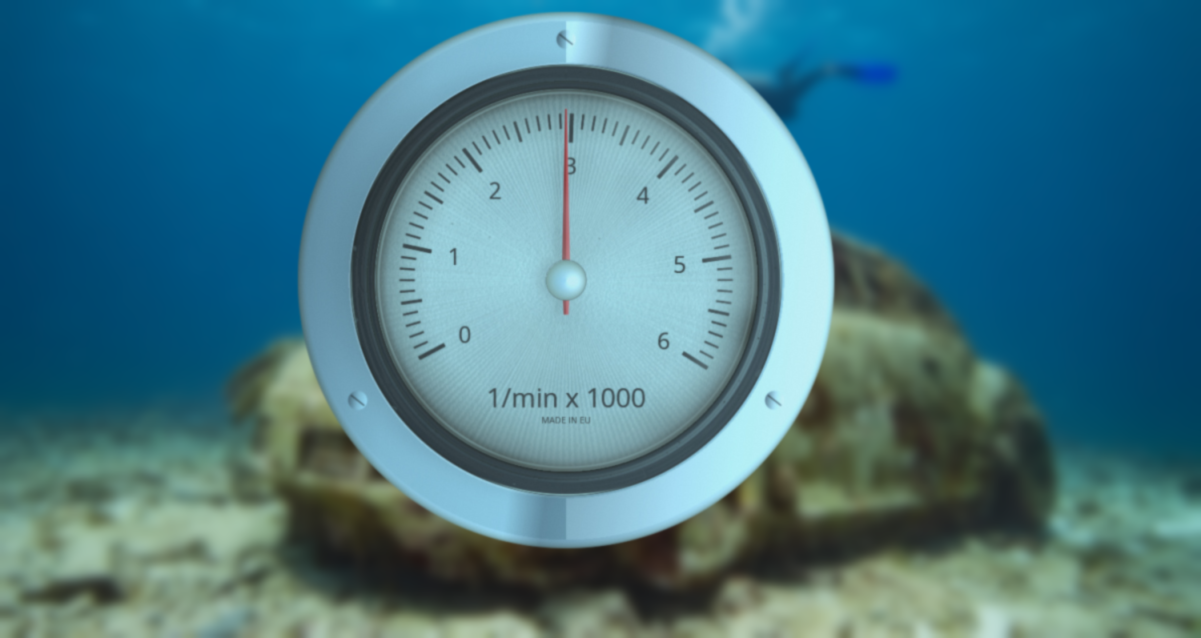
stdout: 2950 (rpm)
